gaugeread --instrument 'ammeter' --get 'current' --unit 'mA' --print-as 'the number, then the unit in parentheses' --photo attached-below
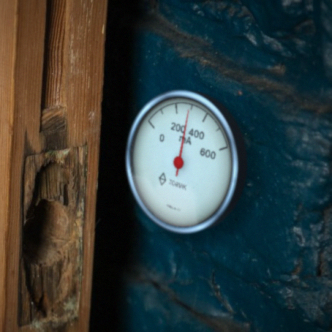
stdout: 300 (mA)
